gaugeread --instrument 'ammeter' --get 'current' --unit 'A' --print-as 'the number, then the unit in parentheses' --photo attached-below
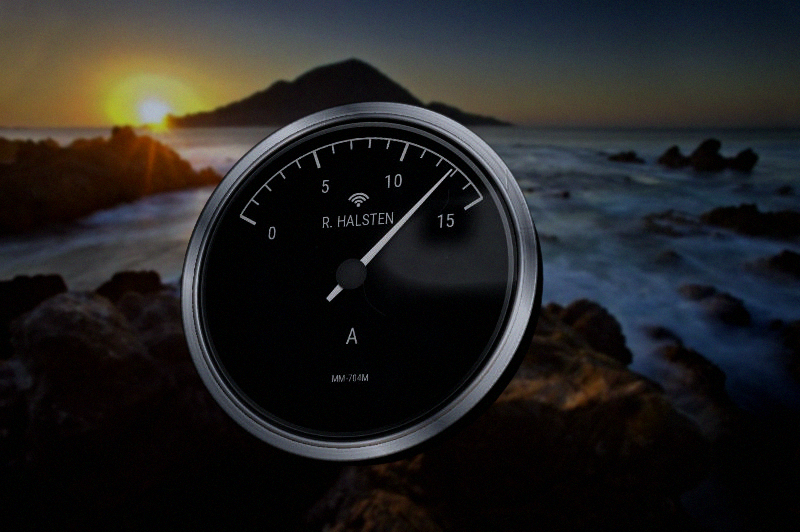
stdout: 13 (A)
